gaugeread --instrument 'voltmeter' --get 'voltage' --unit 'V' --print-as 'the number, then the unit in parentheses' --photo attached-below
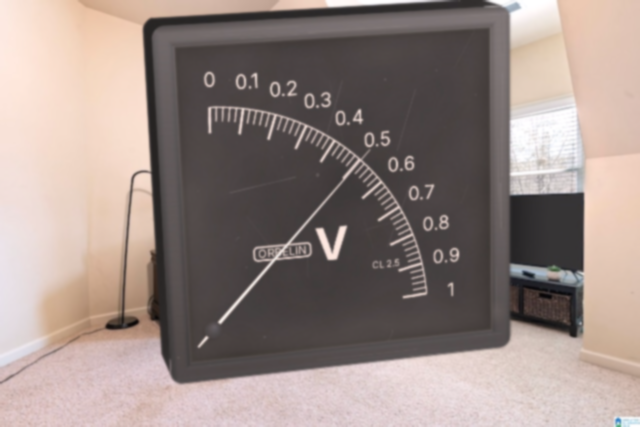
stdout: 0.5 (V)
